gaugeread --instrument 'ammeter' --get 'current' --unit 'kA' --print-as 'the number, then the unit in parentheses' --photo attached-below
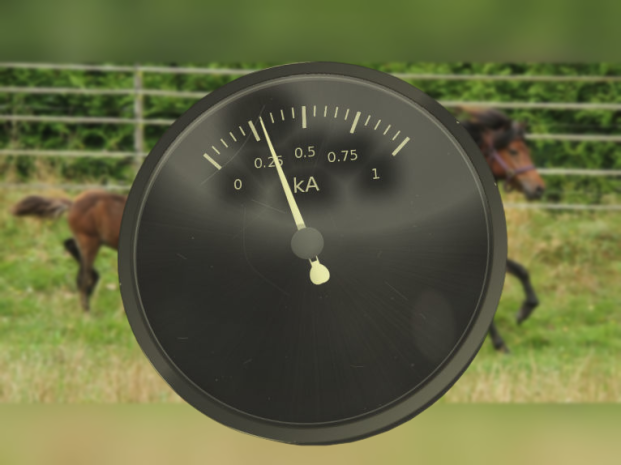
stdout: 0.3 (kA)
